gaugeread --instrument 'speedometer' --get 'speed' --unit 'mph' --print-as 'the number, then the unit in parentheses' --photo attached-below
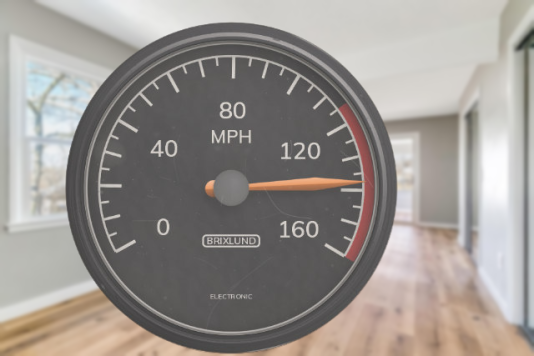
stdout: 137.5 (mph)
